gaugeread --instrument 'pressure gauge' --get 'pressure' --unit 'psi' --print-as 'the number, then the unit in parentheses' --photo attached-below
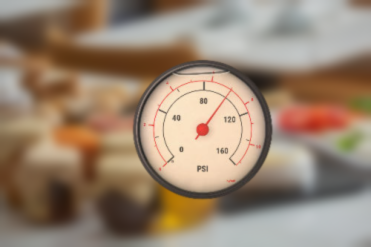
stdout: 100 (psi)
